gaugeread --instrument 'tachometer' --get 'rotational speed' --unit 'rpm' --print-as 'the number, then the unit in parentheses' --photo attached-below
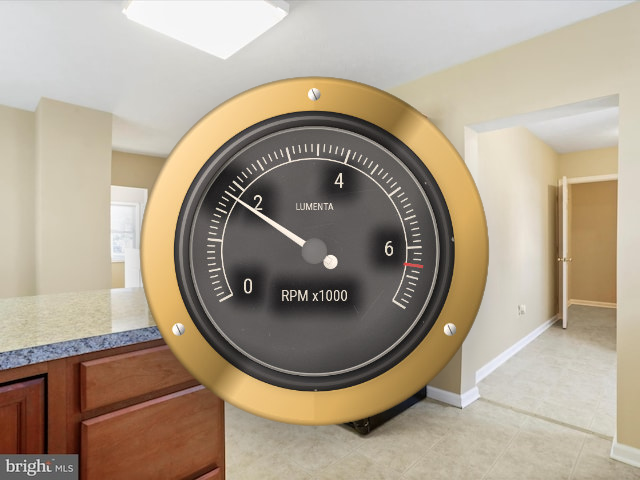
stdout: 1800 (rpm)
